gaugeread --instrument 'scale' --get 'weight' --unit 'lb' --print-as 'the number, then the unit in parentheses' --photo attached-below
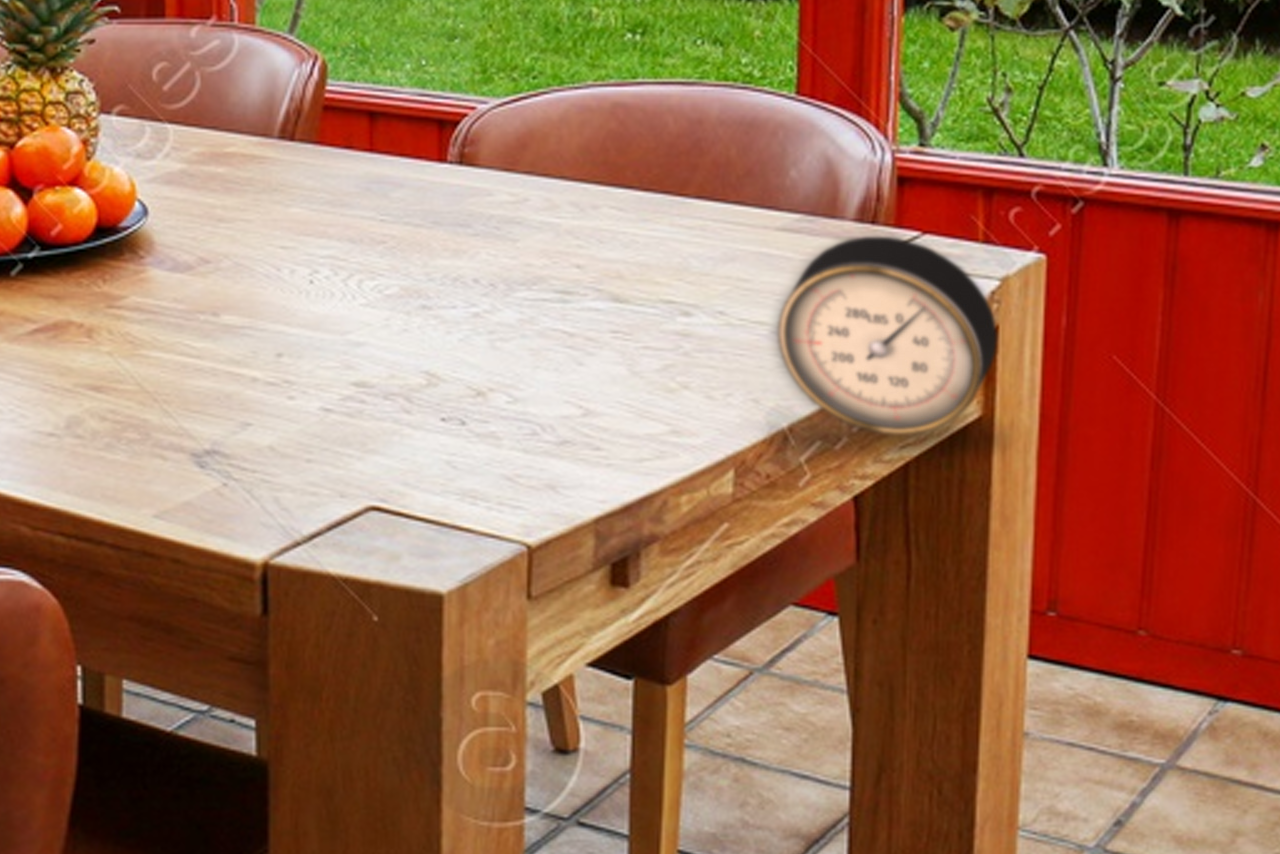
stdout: 10 (lb)
